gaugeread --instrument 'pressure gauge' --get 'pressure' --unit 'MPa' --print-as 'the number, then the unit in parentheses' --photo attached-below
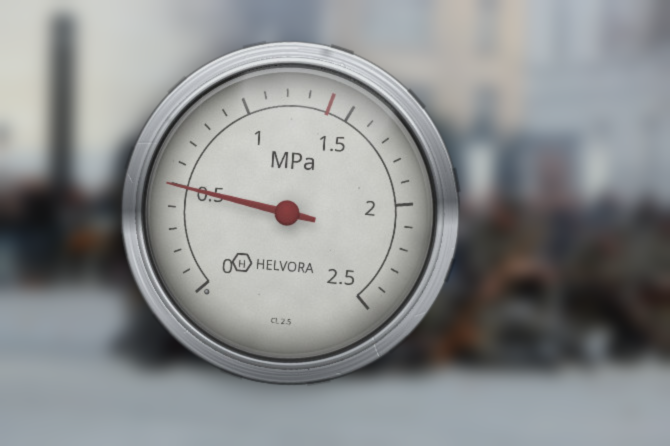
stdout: 0.5 (MPa)
